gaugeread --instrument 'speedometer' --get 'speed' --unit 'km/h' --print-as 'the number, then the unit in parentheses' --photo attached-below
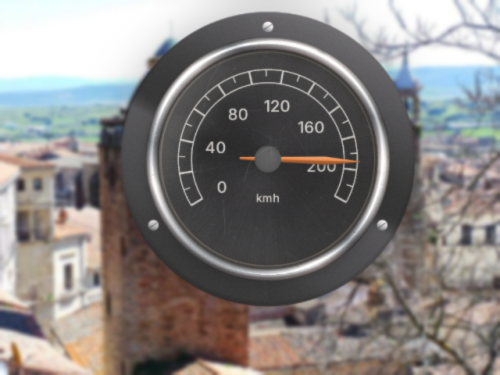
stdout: 195 (km/h)
